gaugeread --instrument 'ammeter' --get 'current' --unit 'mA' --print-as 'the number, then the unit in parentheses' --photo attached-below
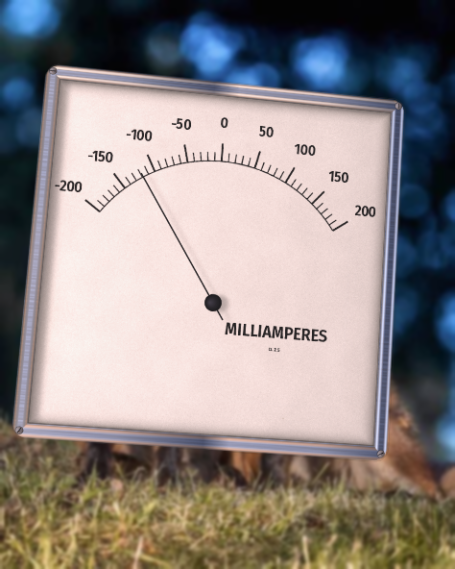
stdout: -120 (mA)
